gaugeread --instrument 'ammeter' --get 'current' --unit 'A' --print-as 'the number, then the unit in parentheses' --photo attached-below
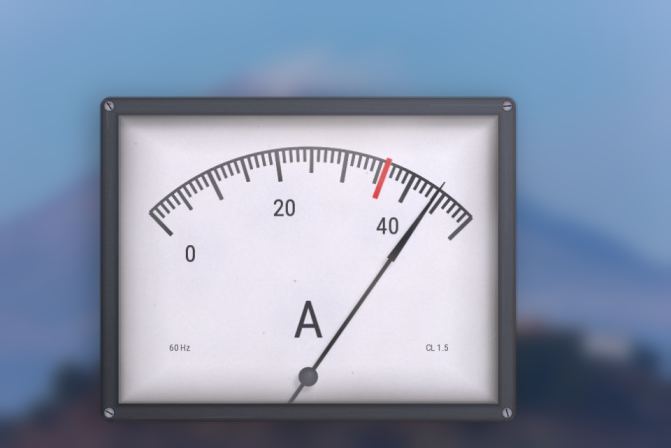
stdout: 44 (A)
